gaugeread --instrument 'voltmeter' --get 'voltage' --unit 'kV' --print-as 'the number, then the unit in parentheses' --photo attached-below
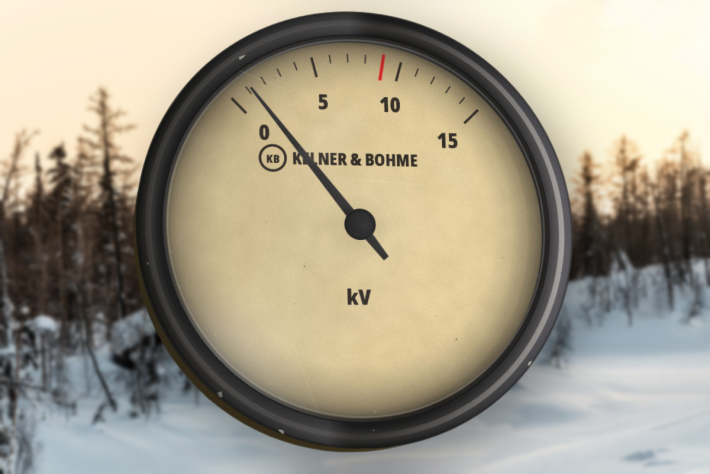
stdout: 1 (kV)
